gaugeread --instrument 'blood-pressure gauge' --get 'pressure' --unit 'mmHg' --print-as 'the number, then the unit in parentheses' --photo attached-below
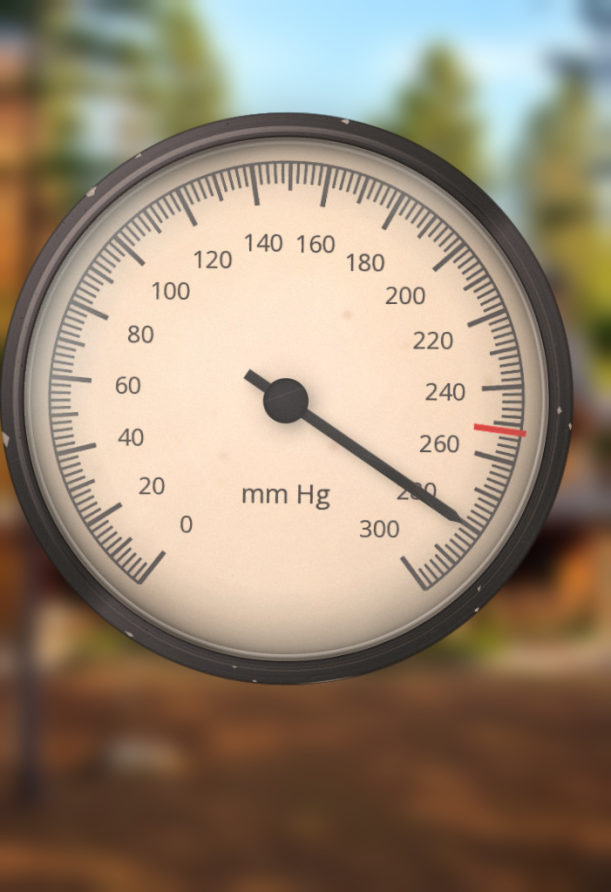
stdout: 280 (mmHg)
